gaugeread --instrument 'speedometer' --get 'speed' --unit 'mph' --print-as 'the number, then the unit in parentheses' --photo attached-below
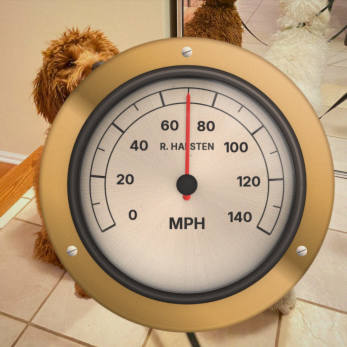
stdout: 70 (mph)
